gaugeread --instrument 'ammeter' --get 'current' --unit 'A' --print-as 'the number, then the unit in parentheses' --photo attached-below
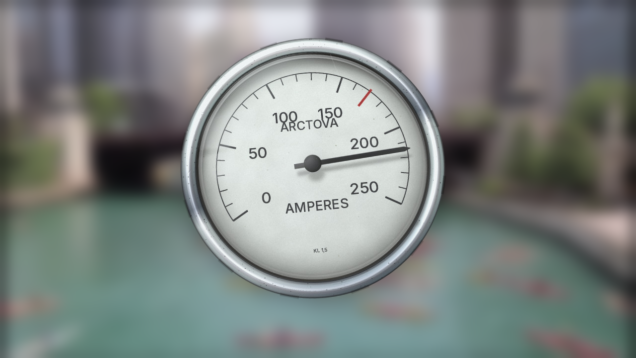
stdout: 215 (A)
